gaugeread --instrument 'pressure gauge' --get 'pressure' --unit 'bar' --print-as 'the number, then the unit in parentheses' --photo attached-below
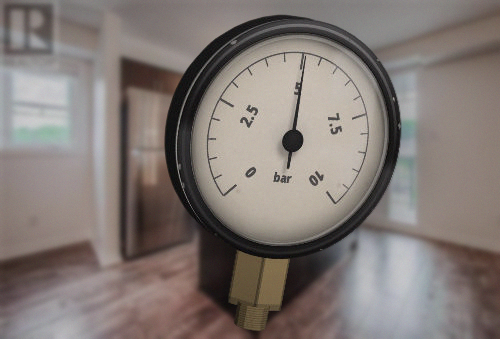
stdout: 5 (bar)
